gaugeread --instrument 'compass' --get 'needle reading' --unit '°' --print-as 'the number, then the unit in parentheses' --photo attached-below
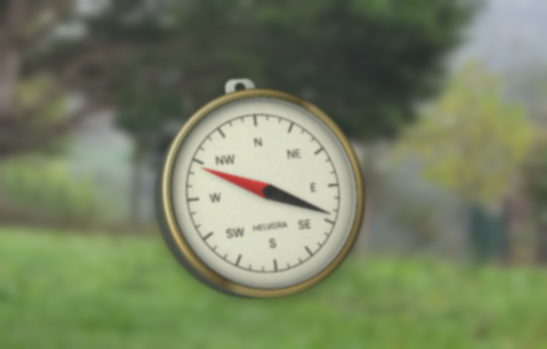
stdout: 295 (°)
